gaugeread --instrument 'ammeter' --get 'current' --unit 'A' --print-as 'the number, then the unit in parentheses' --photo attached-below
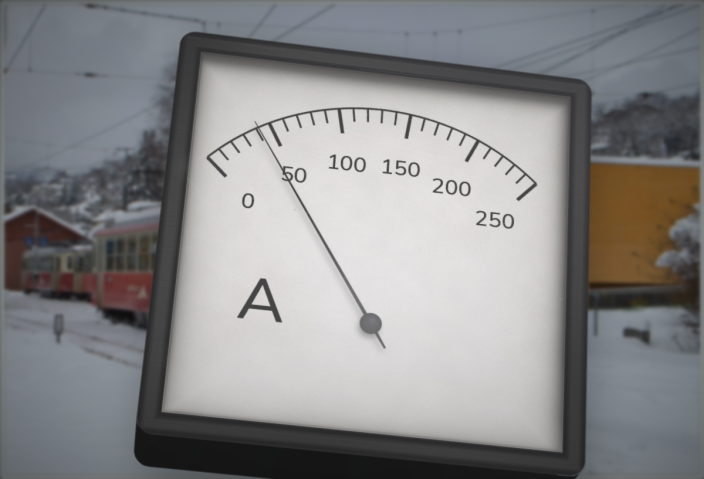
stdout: 40 (A)
